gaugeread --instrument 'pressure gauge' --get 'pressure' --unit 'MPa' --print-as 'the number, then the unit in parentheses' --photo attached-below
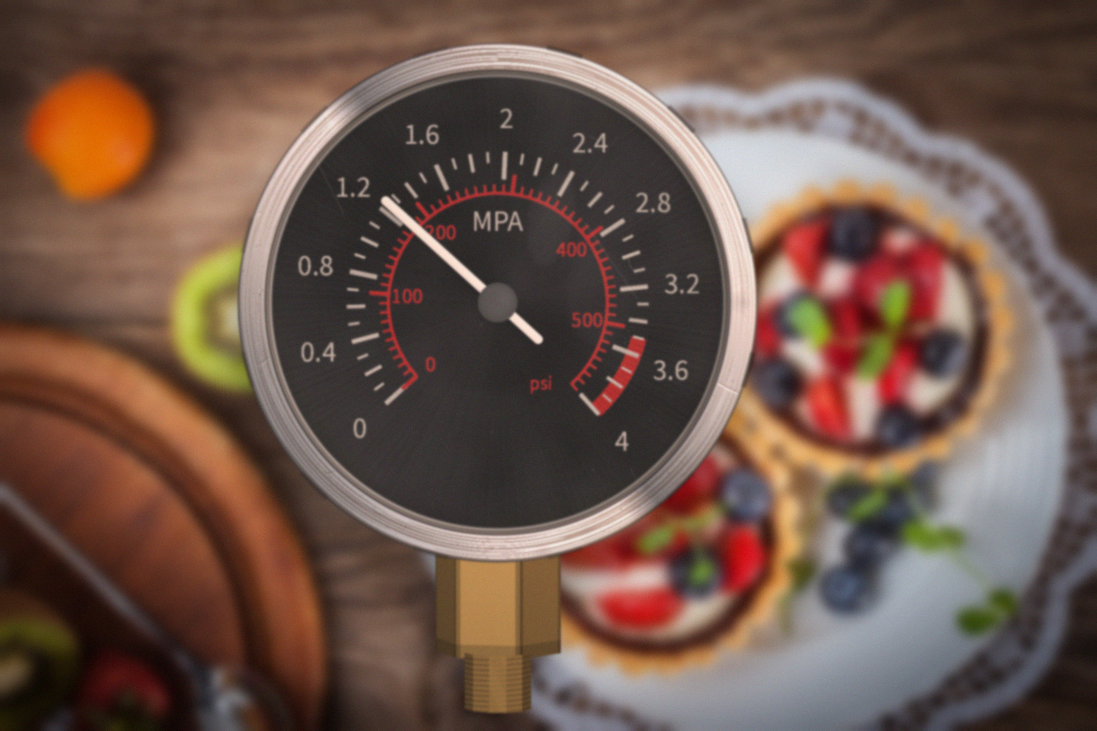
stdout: 1.25 (MPa)
